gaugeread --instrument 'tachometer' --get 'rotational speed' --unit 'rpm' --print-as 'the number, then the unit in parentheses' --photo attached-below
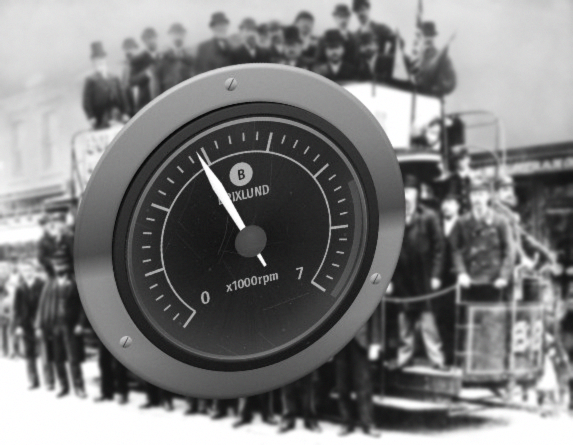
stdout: 2900 (rpm)
